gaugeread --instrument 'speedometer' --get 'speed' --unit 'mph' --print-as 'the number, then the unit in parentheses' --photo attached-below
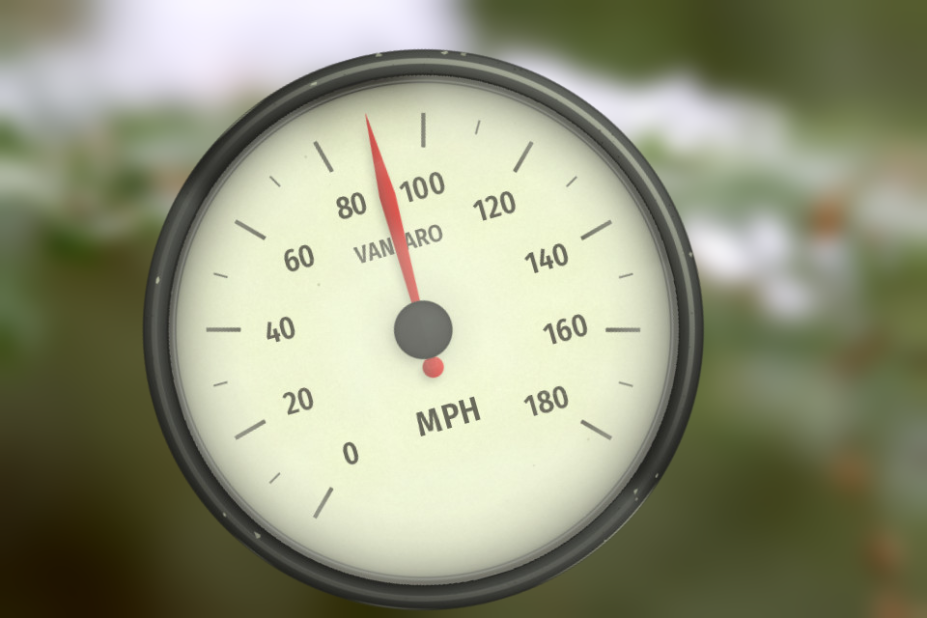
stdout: 90 (mph)
